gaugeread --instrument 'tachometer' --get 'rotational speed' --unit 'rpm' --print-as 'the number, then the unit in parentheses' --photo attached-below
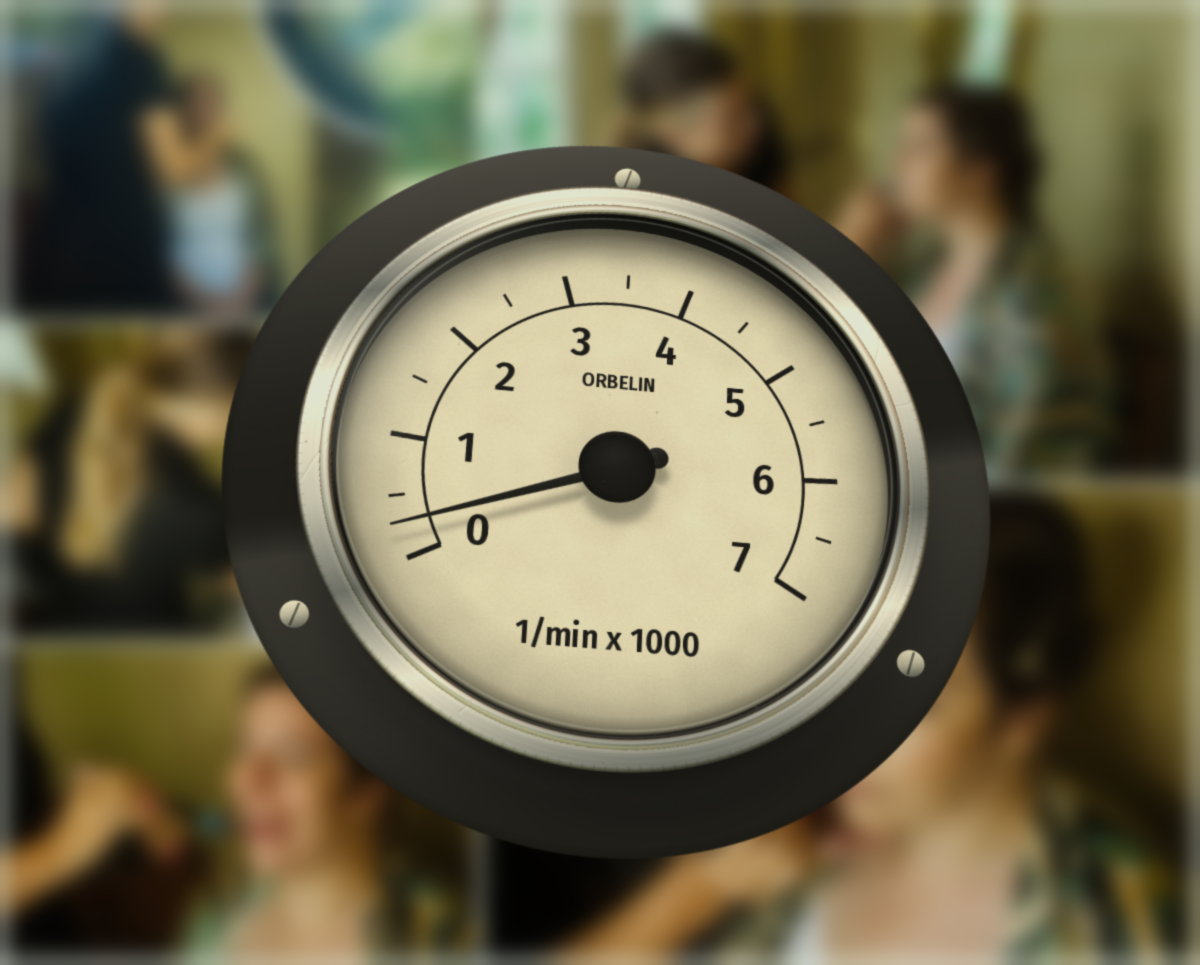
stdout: 250 (rpm)
